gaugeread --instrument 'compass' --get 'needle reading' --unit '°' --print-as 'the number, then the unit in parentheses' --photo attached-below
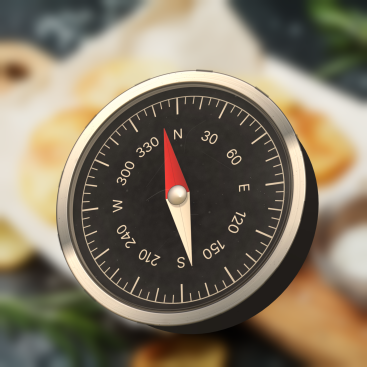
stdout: 350 (°)
